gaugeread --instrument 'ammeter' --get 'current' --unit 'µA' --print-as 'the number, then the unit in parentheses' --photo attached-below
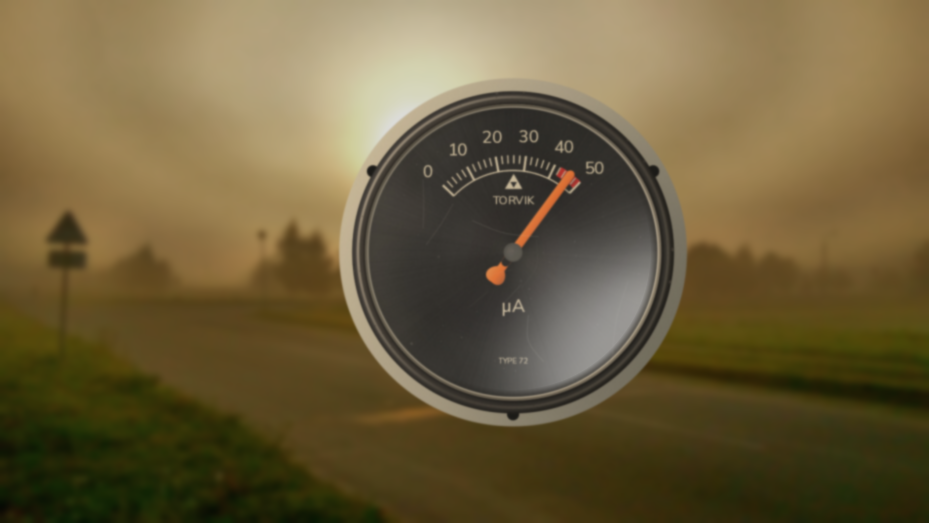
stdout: 46 (µA)
